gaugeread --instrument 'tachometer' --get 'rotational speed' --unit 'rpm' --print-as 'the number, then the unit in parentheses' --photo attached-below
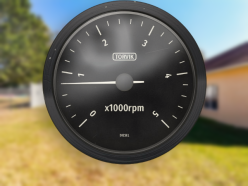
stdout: 800 (rpm)
